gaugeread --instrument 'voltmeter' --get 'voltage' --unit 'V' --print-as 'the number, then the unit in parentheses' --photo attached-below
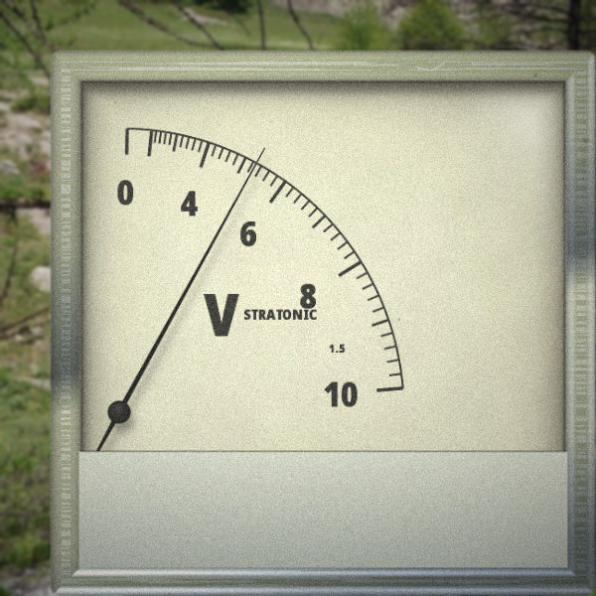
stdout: 5.3 (V)
